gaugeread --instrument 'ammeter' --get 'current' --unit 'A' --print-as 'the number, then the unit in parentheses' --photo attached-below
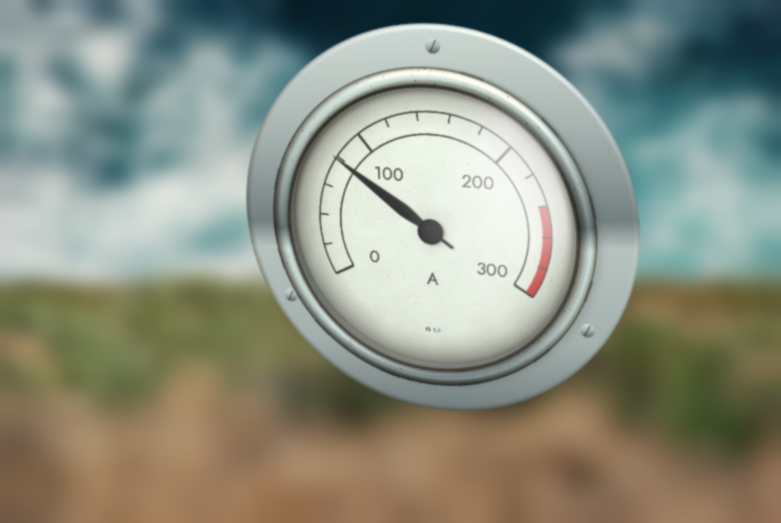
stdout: 80 (A)
